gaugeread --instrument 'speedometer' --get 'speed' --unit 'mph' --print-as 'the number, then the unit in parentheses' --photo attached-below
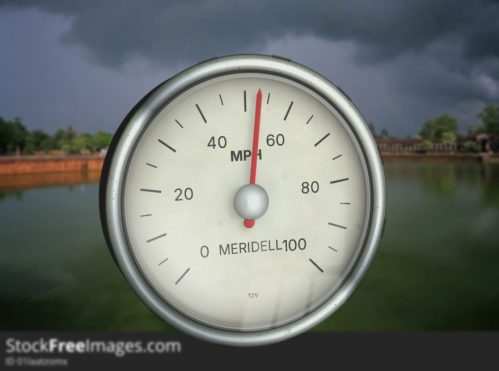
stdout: 52.5 (mph)
